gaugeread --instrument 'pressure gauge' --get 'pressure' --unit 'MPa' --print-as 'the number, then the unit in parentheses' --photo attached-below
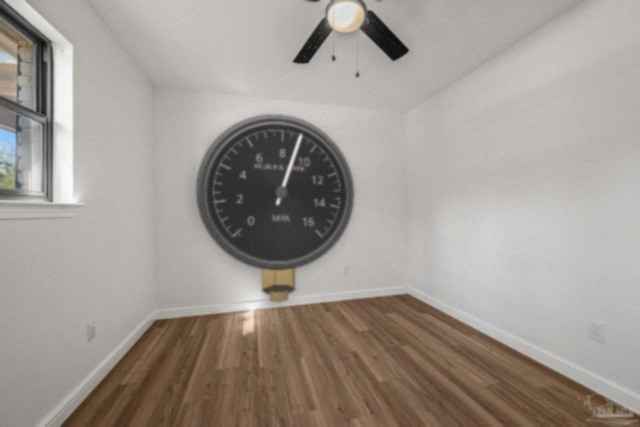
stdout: 9 (MPa)
